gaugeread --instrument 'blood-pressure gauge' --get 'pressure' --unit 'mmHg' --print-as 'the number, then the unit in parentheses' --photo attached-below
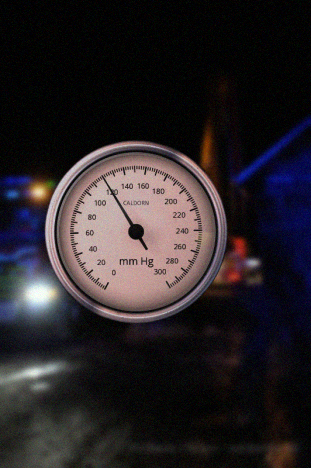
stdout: 120 (mmHg)
